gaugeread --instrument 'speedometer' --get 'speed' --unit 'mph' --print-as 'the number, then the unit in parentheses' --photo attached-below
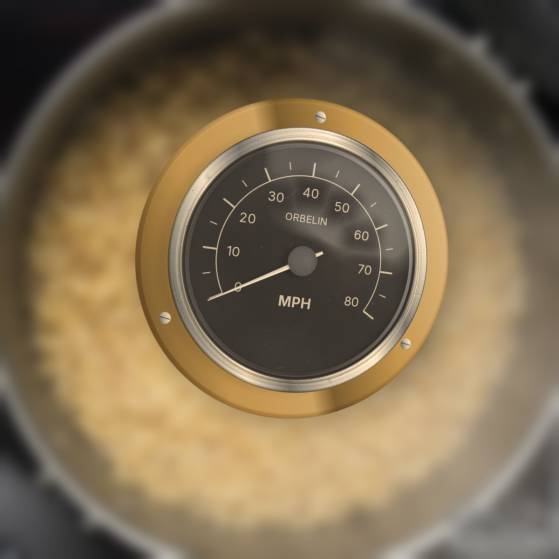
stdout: 0 (mph)
